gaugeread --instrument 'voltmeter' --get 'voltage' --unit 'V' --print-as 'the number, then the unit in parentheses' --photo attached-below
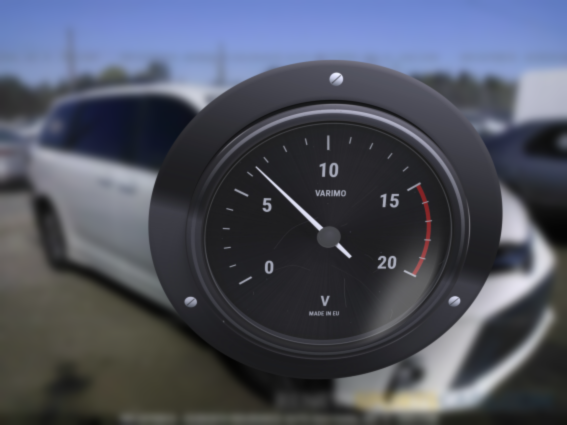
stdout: 6.5 (V)
